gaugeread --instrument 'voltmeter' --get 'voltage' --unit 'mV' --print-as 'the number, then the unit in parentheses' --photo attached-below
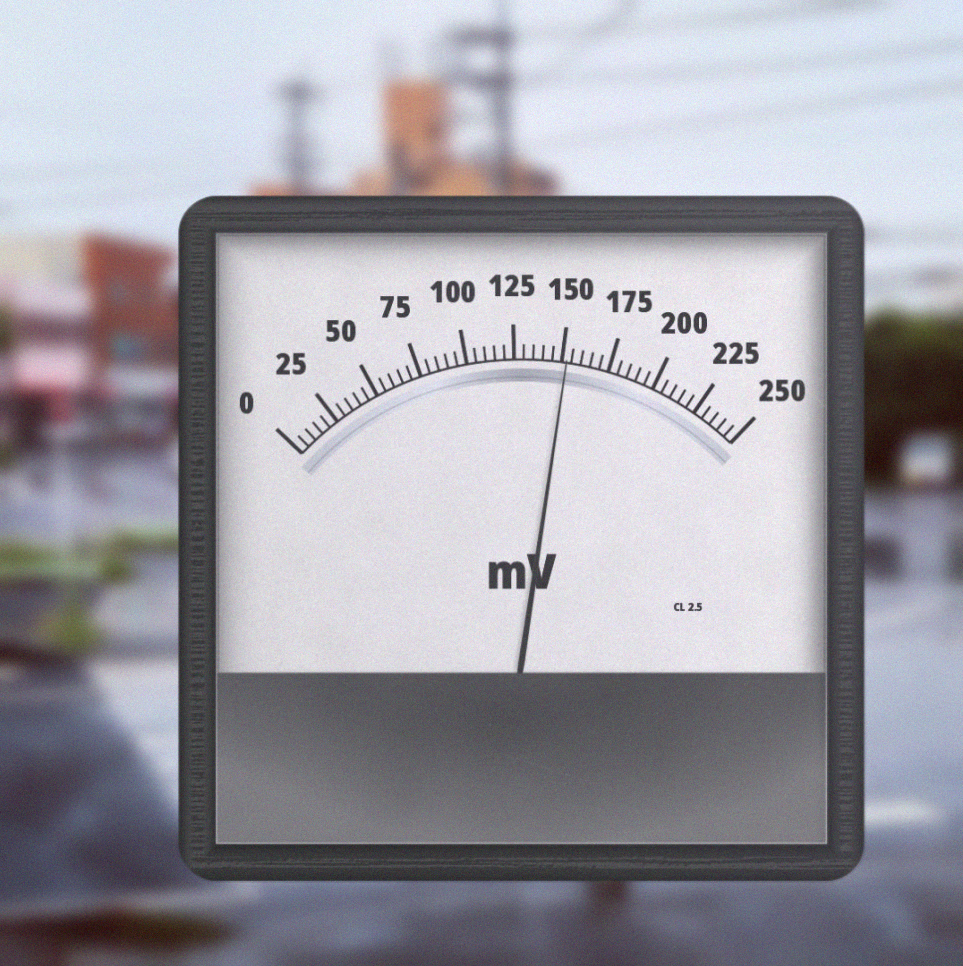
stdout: 152.5 (mV)
